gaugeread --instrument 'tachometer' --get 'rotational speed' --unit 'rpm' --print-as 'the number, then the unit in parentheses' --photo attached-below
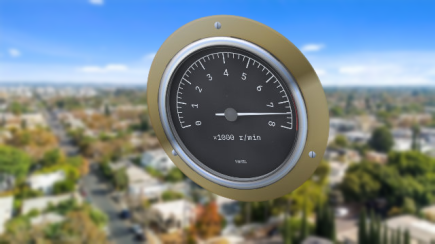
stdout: 7400 (rpm)
